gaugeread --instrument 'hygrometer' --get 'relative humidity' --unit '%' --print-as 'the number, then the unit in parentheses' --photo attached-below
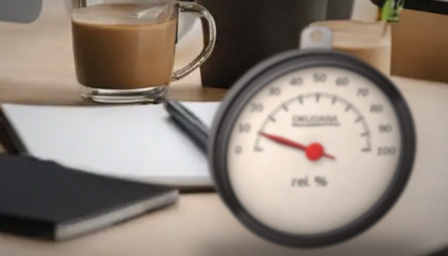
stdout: 10 (%)
